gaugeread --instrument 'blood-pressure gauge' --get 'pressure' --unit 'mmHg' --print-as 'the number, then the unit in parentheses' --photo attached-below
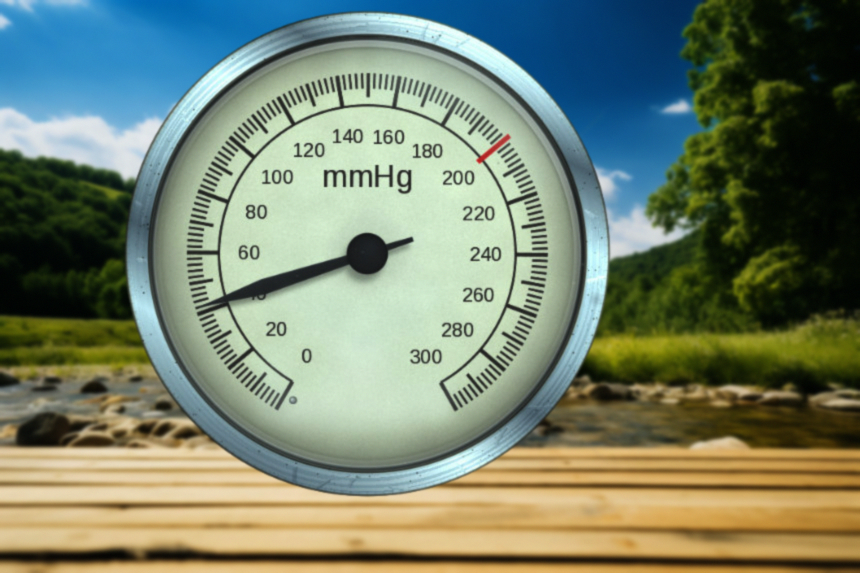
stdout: 42 (mmHg)
